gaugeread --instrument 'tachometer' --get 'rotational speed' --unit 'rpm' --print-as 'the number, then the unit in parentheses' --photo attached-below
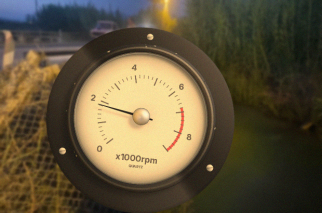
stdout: 1800 (rpm)
